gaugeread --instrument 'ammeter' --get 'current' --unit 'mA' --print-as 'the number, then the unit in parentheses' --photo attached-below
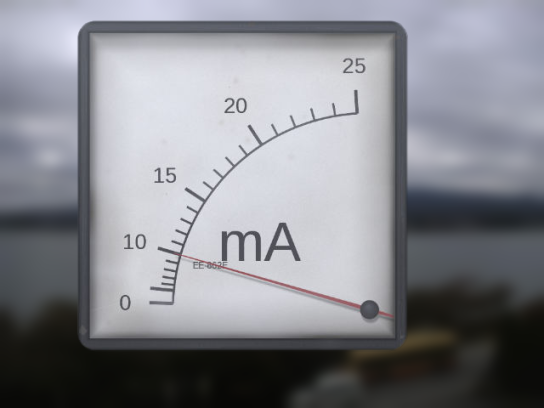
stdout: 10 (mA)
